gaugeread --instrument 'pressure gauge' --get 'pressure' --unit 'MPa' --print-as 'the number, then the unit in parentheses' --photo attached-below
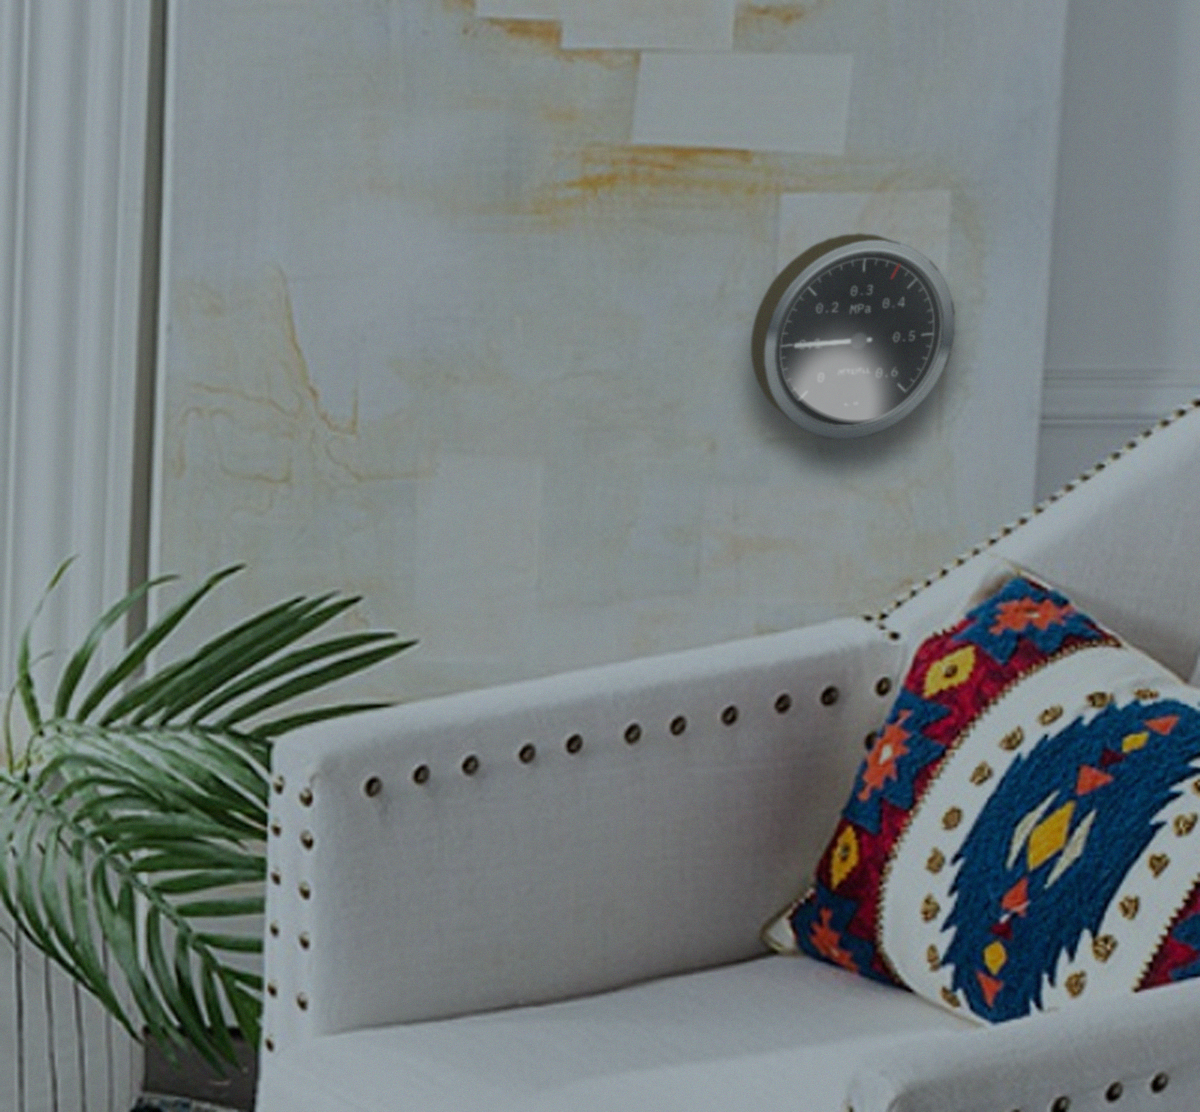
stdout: 0.1 (MPa)
